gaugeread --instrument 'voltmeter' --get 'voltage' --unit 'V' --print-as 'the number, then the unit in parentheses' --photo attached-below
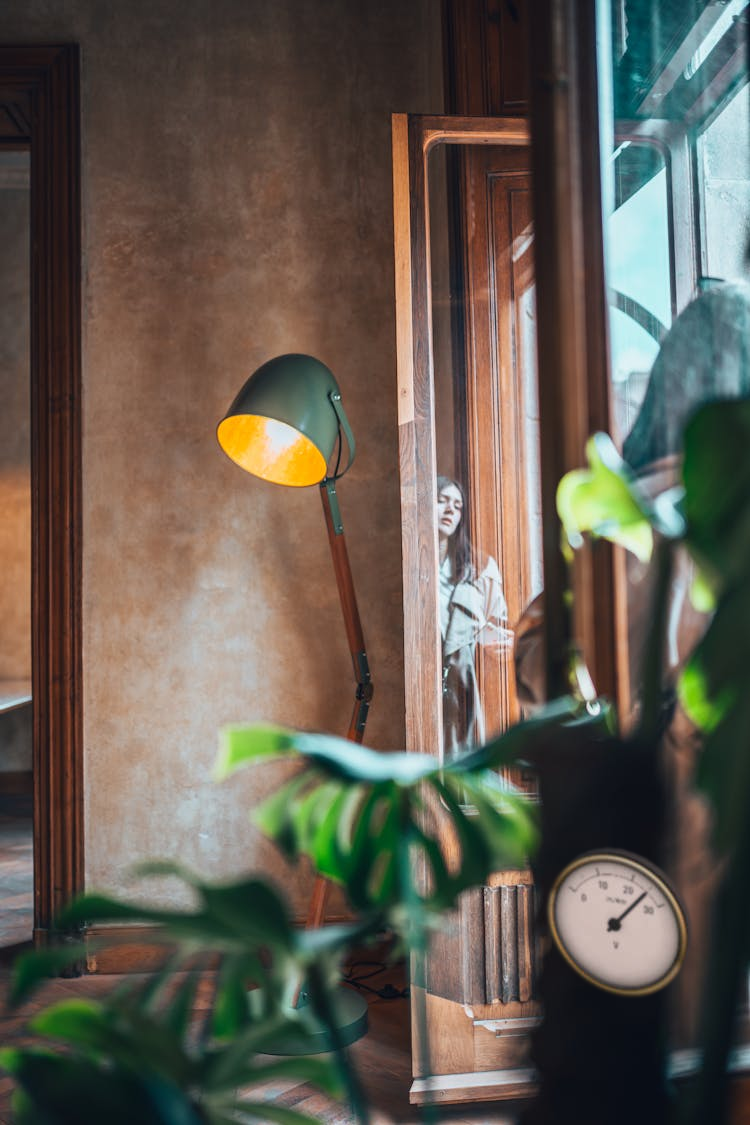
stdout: 25 (V)
